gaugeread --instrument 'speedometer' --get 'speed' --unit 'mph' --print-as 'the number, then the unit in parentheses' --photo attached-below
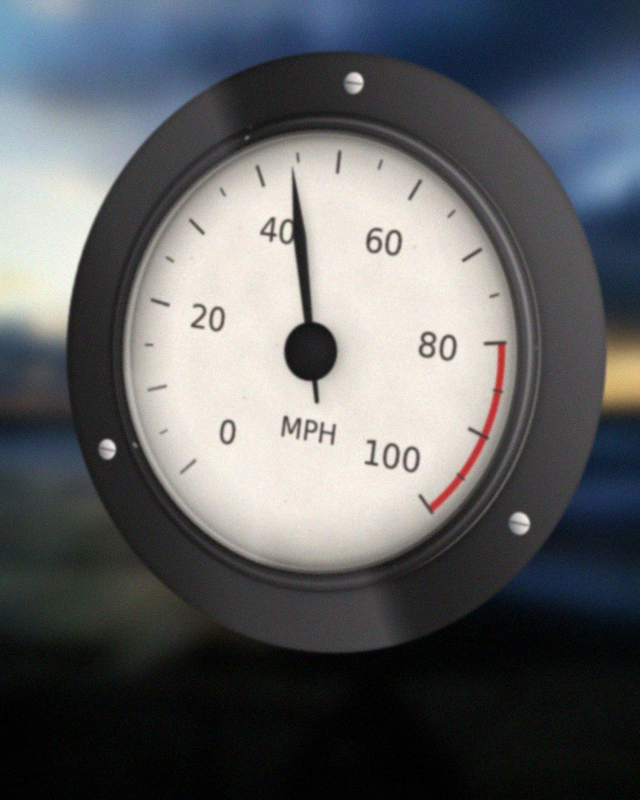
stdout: 45 (mph)
